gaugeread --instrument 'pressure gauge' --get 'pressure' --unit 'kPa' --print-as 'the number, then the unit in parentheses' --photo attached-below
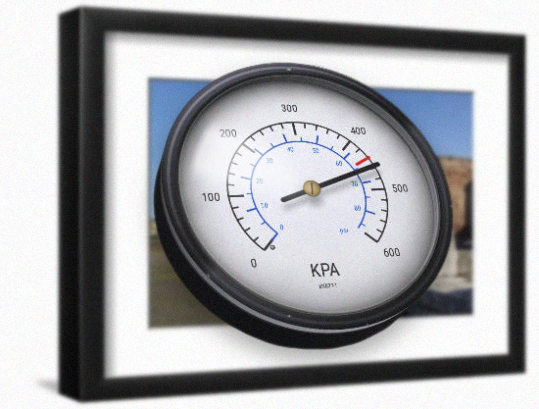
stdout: 460 (kPa)
